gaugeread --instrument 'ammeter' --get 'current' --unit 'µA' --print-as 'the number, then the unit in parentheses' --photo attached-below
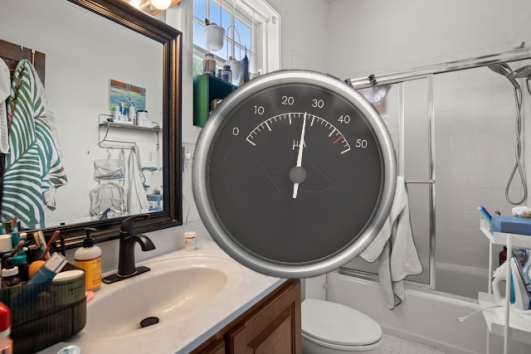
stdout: 26 (µA)
